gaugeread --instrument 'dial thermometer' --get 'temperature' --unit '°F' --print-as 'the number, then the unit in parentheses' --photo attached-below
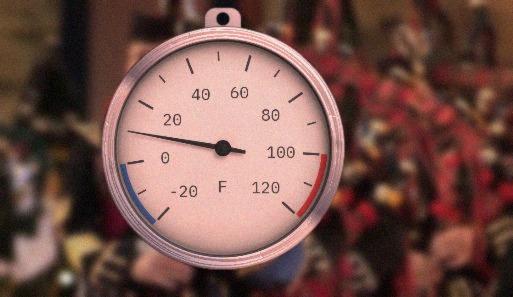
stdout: 10 (°F)
